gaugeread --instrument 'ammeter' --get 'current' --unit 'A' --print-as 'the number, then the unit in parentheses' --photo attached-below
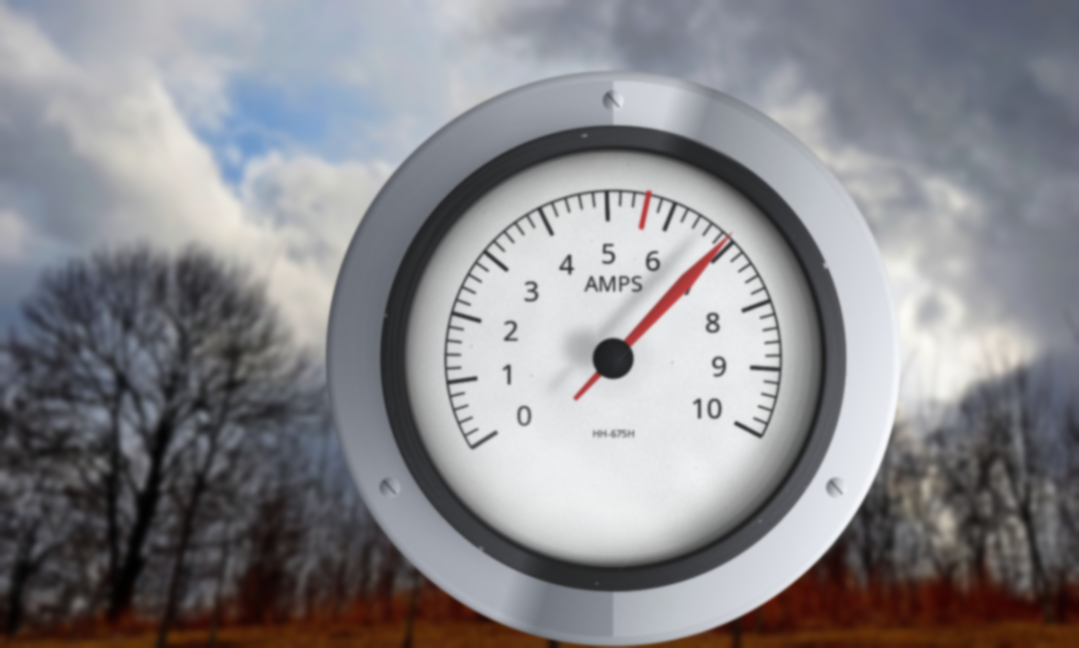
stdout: 6.9 (A)
